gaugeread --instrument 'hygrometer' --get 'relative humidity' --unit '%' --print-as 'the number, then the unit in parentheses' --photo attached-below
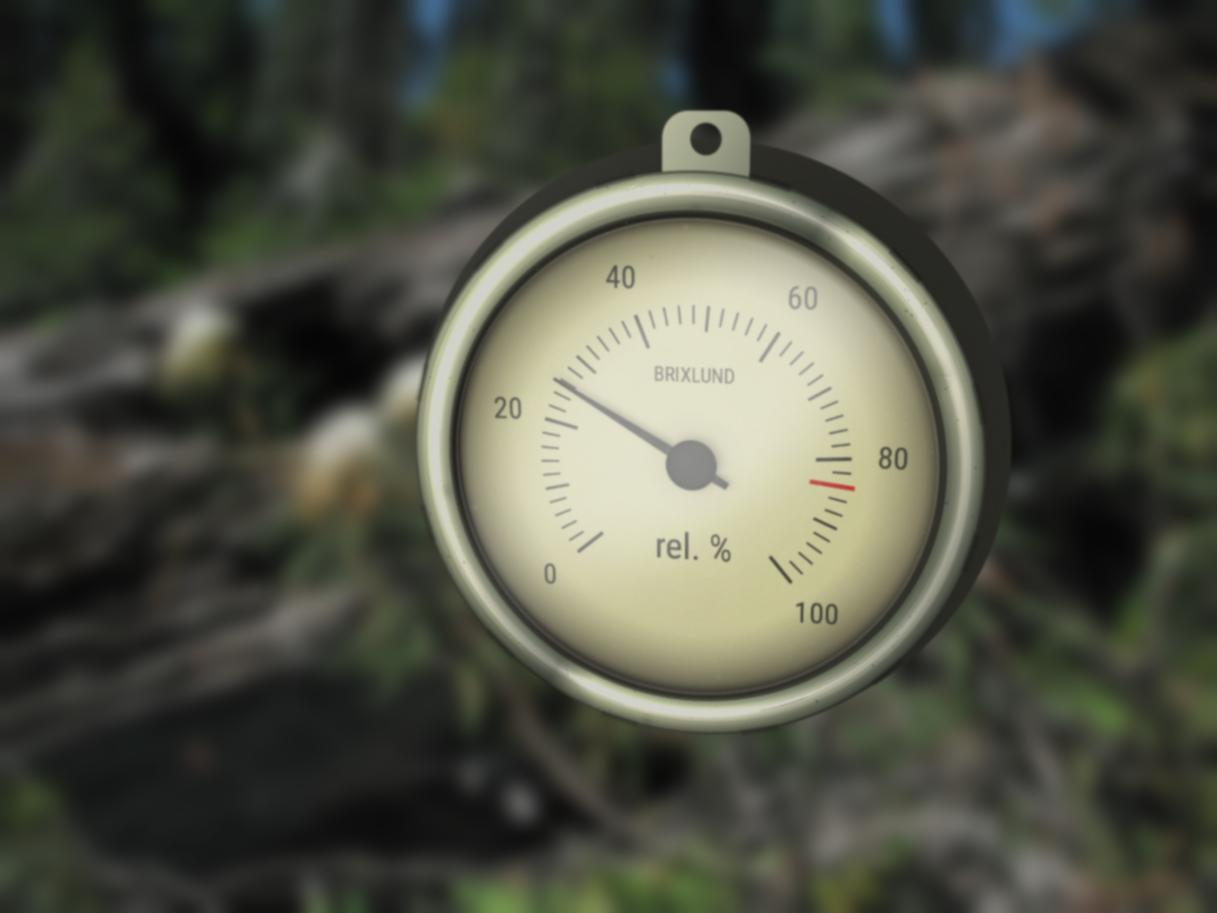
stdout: 26 (%)
